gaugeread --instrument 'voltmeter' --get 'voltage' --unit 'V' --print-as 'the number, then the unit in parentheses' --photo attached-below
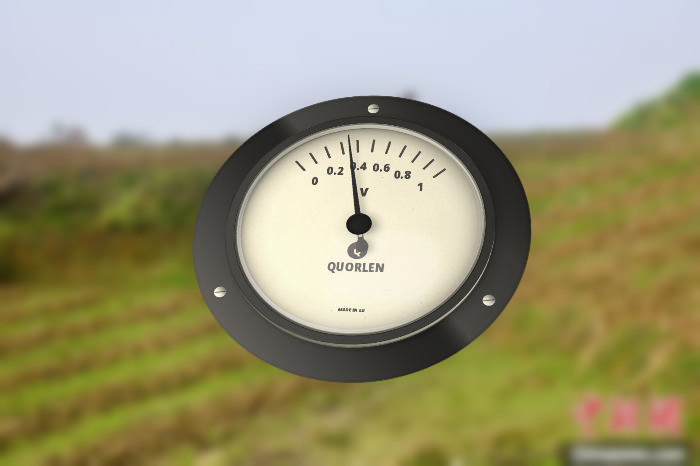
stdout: 0.35 (V)
